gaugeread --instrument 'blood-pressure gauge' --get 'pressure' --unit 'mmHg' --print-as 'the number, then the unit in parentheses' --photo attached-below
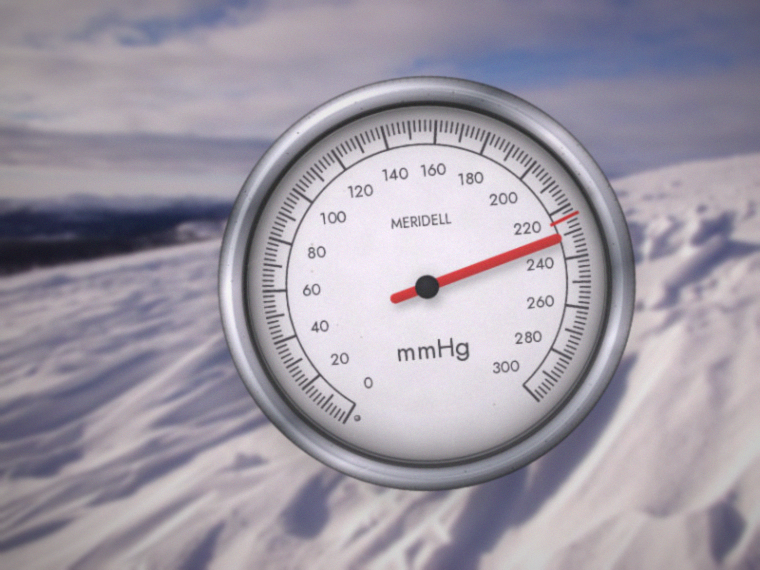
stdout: 230 (mmHg)
